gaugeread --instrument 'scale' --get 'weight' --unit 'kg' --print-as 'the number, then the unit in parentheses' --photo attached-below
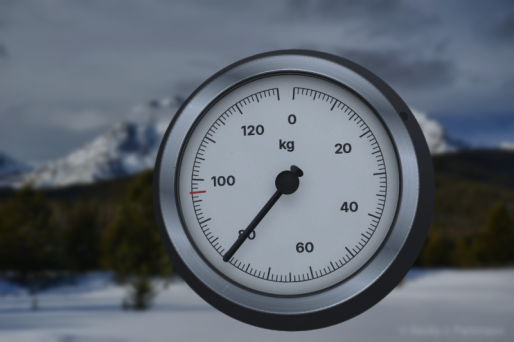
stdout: 80 (kg)
